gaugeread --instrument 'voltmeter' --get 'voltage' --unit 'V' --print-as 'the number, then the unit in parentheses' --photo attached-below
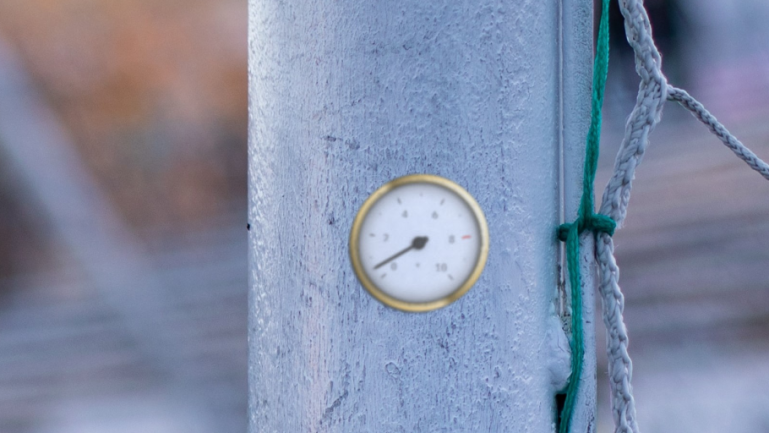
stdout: 0.5 (V)
